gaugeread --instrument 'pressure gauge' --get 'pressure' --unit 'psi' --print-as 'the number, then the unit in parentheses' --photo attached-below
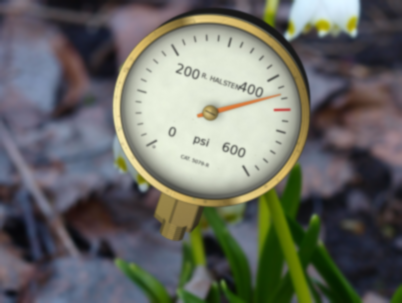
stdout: 430 (psi)
